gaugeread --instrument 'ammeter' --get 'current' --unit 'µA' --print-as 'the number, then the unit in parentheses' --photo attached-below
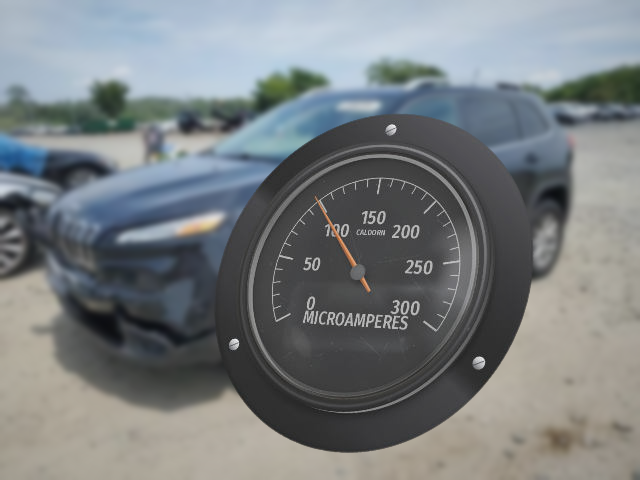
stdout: 100 (µA)
